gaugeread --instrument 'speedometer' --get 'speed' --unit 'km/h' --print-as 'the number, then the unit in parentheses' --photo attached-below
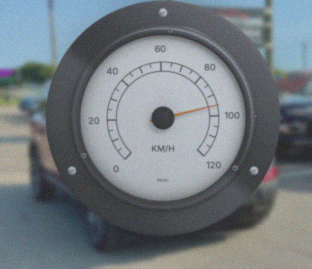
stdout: 95 (km/h)
